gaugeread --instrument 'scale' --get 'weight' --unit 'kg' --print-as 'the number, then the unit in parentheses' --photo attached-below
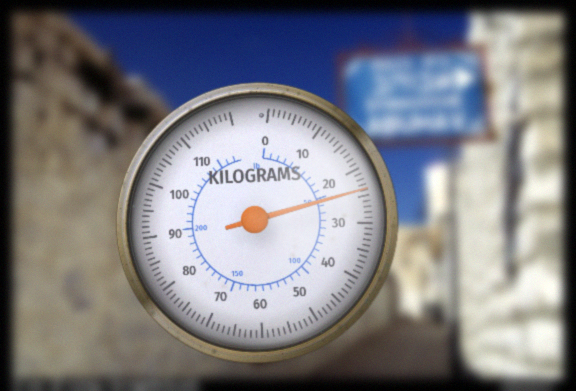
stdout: 24 (kg)
